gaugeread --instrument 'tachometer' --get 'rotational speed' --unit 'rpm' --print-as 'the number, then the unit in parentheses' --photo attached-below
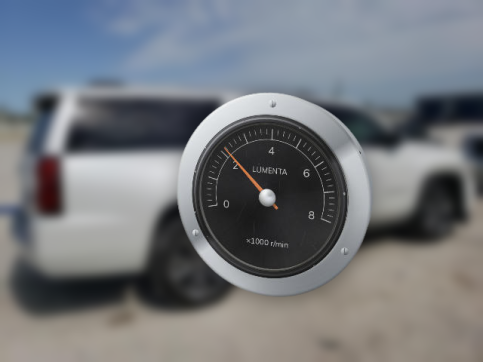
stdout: 2200 (rpm)
